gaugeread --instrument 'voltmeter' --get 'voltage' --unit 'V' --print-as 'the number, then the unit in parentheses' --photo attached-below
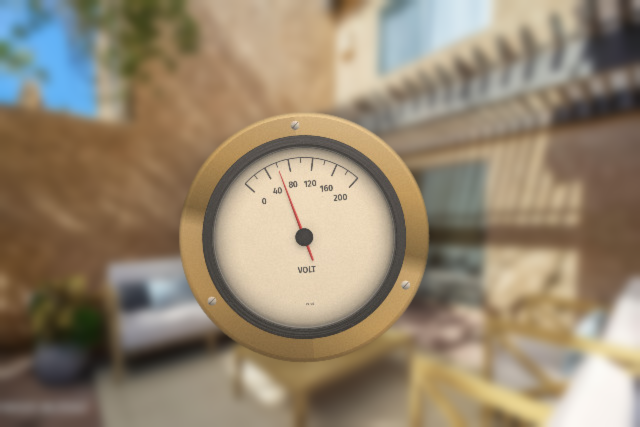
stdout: 60 (V)
